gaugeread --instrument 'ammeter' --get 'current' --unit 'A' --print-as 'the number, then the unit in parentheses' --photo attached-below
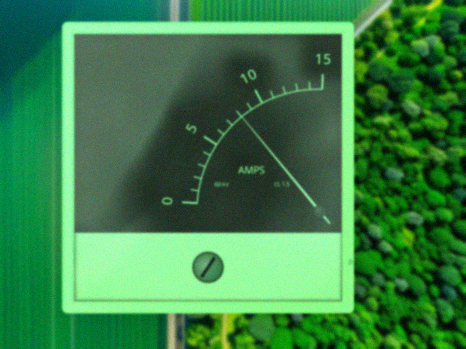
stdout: 8 (A)
